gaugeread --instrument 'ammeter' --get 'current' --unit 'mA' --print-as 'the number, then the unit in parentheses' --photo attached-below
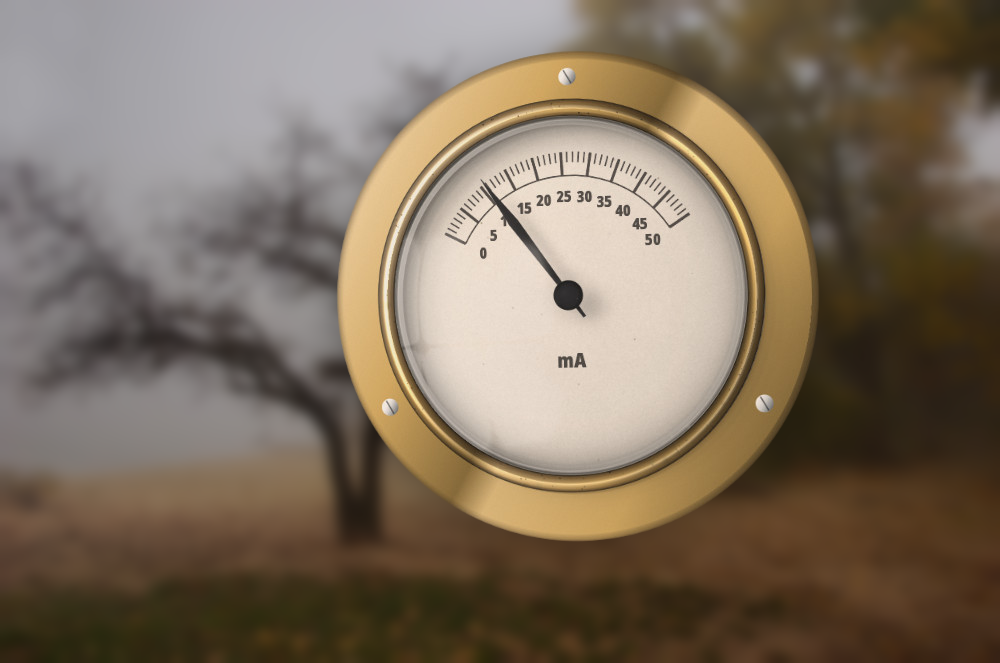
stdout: 11 (mA)
